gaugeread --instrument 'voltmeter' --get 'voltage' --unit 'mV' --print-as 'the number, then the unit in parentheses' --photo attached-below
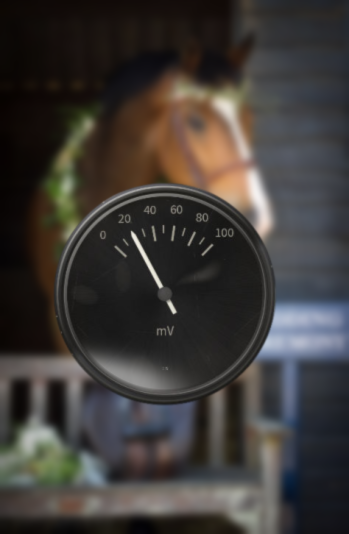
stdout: 20 (mV)
